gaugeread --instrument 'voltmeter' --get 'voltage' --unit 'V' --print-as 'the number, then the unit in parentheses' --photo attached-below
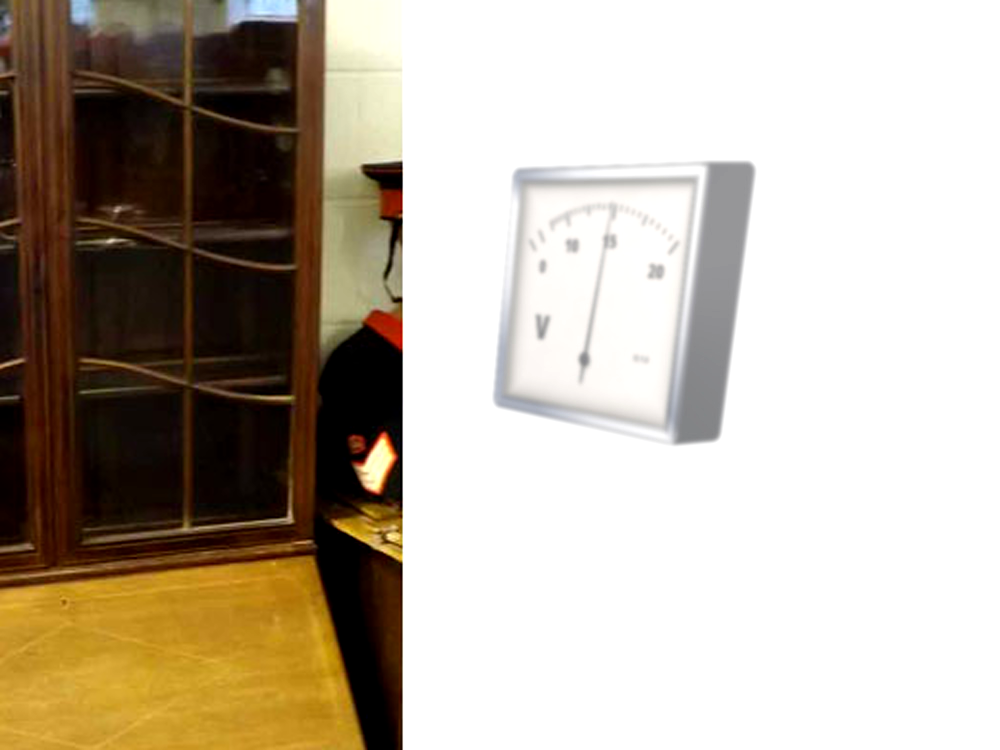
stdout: 15 (V)
